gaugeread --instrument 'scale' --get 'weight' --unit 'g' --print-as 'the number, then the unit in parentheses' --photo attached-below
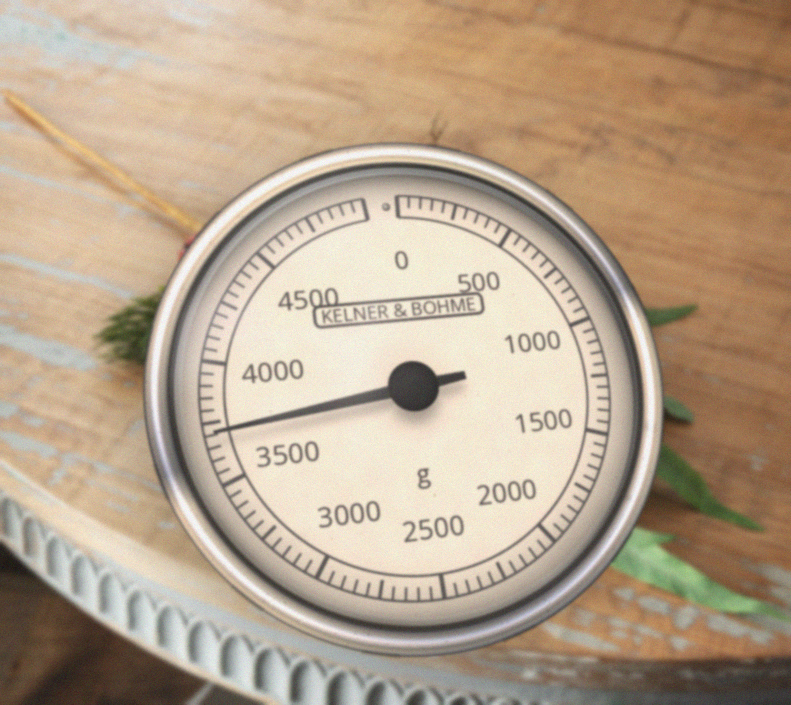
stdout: 3700 (g)
